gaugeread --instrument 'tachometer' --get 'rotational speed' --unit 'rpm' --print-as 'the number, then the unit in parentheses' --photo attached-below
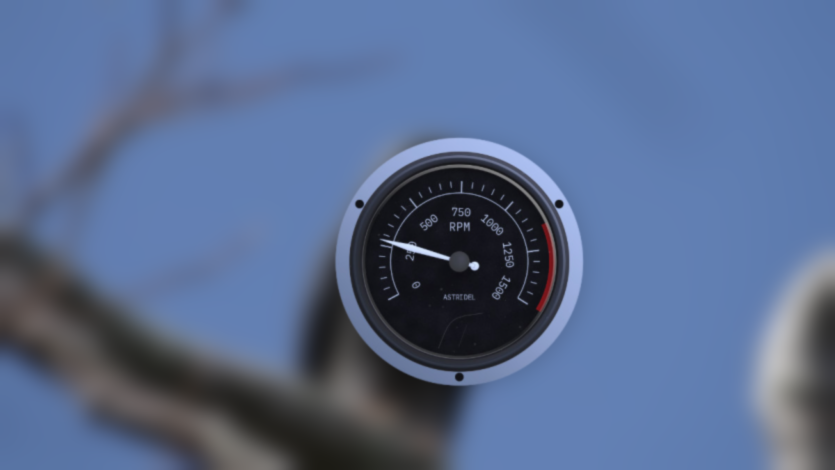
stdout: 275 (rpm)
